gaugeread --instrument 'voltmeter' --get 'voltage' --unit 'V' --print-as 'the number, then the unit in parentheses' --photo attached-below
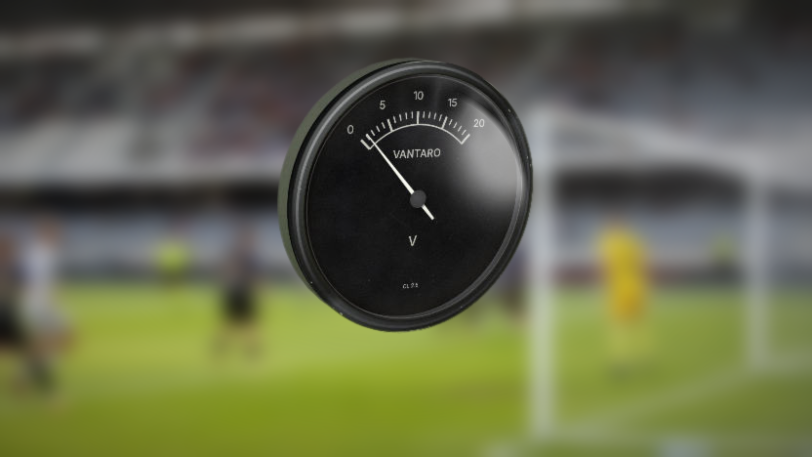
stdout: 1 (V)
